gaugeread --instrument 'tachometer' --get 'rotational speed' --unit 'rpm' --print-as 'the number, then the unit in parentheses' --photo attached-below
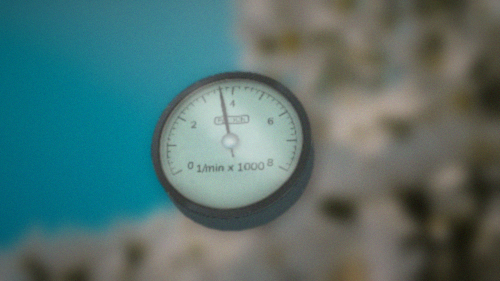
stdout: 3600 (rpm)
